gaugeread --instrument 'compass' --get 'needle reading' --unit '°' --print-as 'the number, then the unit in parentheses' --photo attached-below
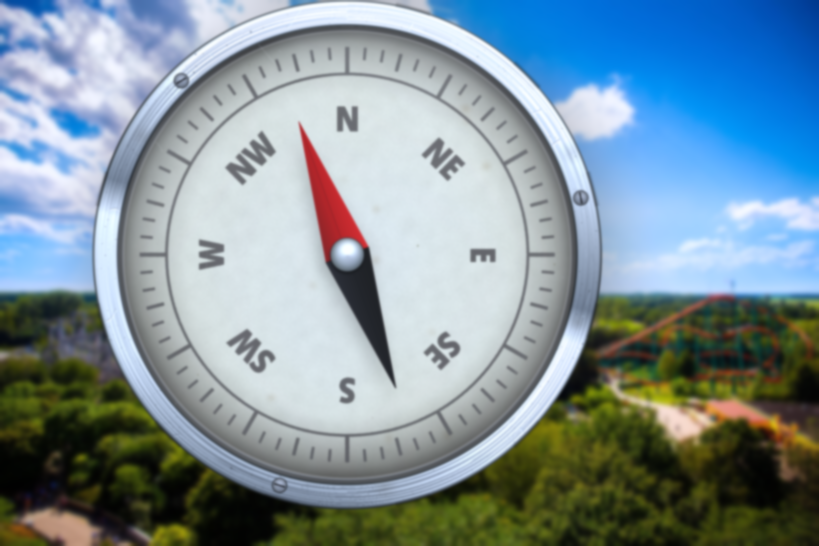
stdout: 340 (°)
